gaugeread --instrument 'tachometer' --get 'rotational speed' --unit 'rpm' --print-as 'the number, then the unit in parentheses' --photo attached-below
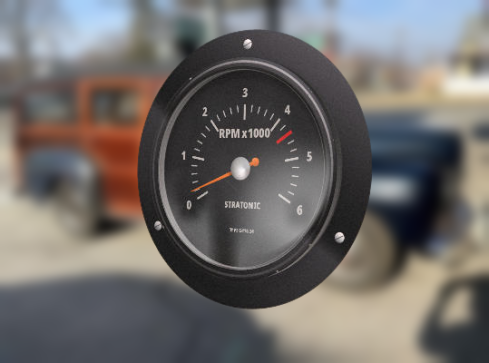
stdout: 200 (rpm)
